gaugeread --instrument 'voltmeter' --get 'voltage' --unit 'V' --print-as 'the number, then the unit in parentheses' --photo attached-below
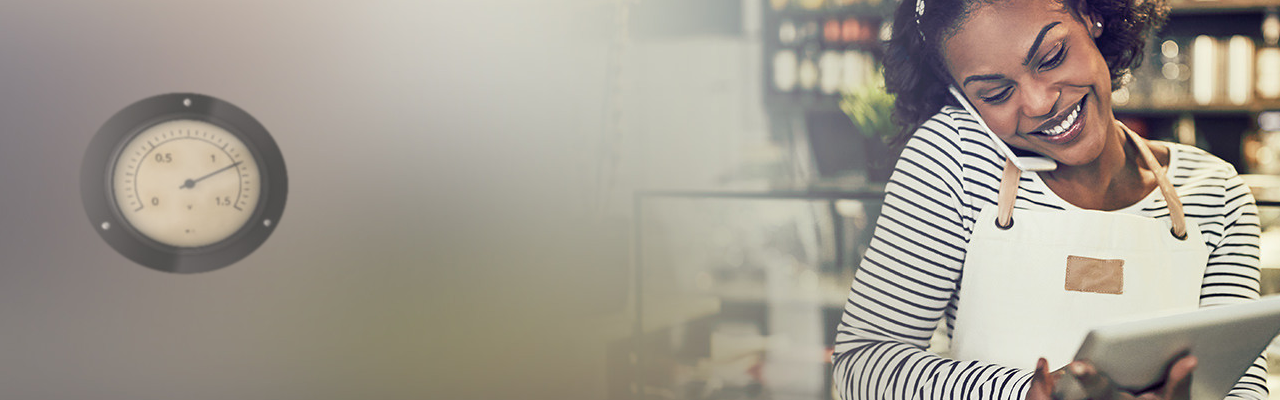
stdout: 1.15 (V)
